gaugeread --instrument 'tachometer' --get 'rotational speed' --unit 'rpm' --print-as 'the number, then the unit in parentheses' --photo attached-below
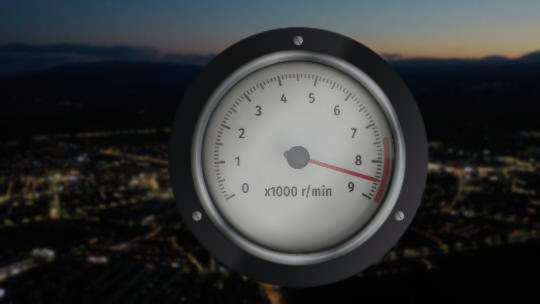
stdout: 8500 (rpm)
